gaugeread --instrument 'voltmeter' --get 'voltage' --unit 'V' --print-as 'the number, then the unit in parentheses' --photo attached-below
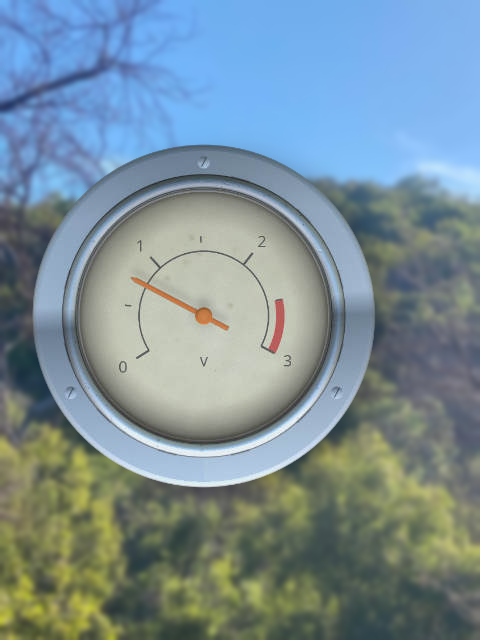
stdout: 0.75 (V)
